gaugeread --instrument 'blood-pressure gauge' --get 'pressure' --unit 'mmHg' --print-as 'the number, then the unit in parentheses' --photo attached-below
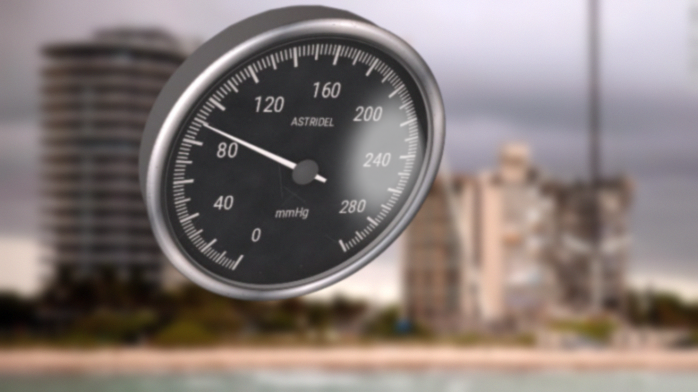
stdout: 90 (mmHg)
